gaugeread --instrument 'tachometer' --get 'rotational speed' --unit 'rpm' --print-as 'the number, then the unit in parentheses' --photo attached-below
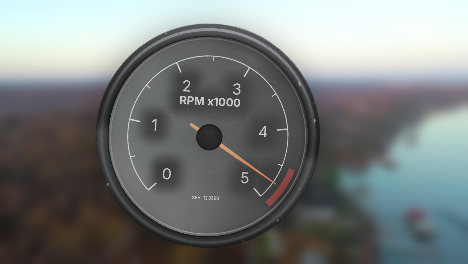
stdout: 4750 (rpm)
